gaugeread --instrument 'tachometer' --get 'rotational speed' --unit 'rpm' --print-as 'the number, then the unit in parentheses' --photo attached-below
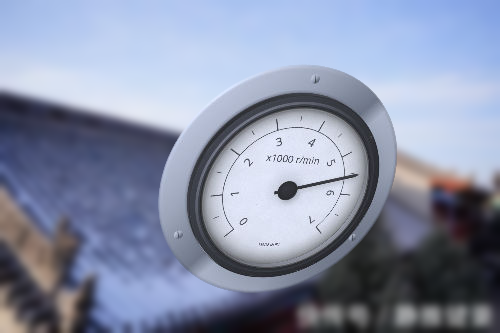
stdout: 5500 (rpm)
